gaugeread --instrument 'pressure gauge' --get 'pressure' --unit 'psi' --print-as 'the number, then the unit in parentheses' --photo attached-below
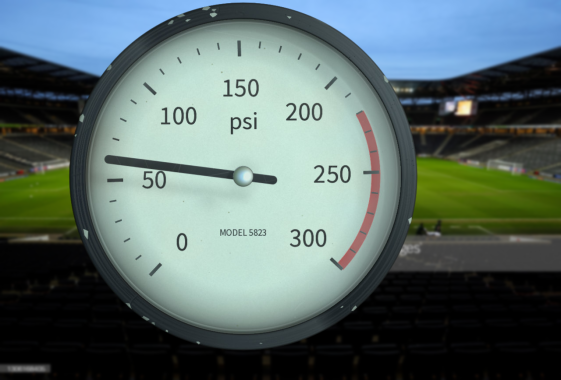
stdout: 60 (psi)
